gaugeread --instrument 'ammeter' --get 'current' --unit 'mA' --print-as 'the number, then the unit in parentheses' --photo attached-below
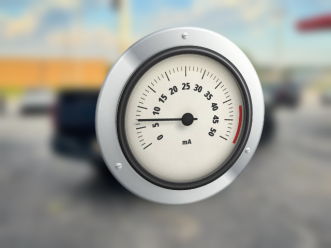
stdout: 7 (mA)
